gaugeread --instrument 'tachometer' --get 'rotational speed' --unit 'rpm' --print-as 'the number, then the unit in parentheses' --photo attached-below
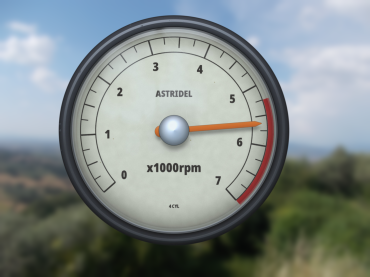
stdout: 5625 (rpm)
